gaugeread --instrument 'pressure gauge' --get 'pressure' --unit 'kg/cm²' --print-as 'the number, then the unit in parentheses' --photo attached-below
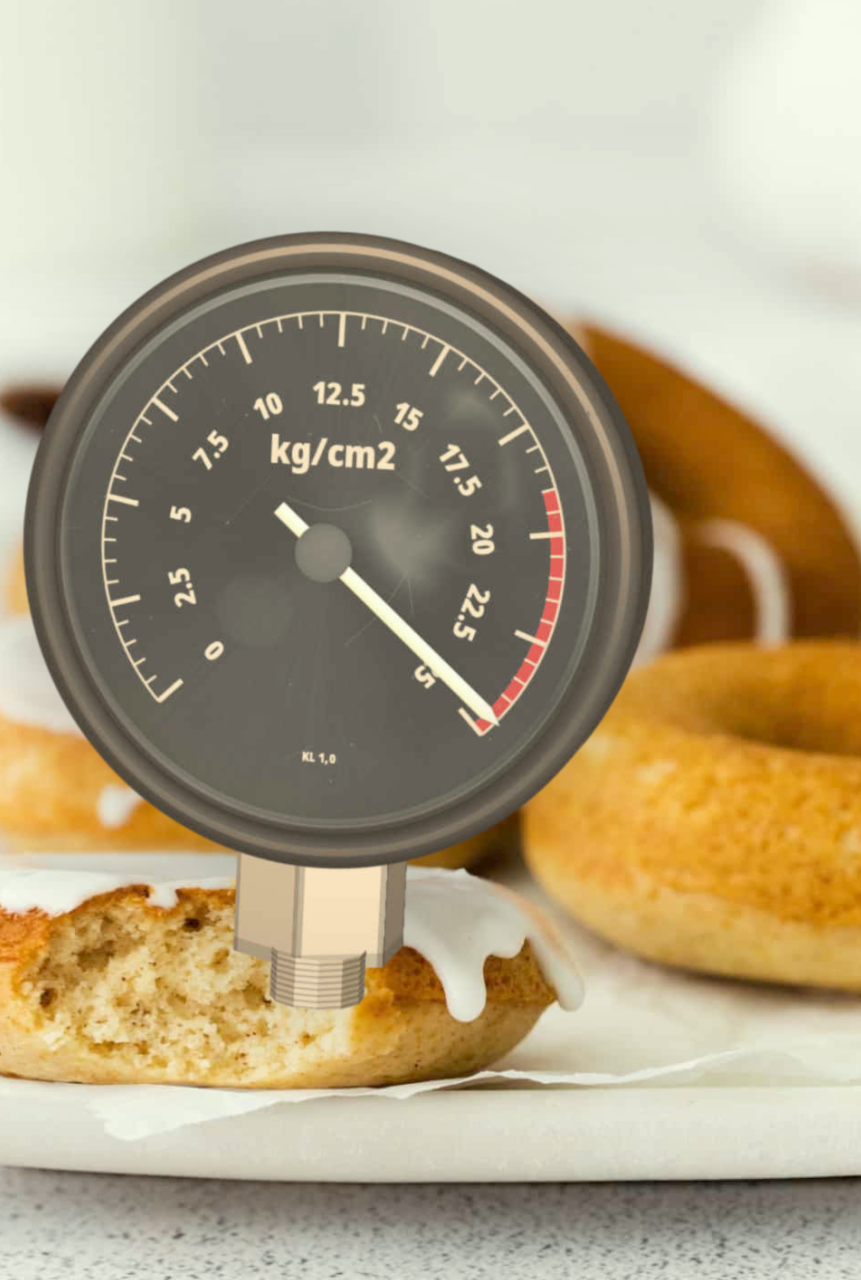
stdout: 24.5 (kg/cm²)
